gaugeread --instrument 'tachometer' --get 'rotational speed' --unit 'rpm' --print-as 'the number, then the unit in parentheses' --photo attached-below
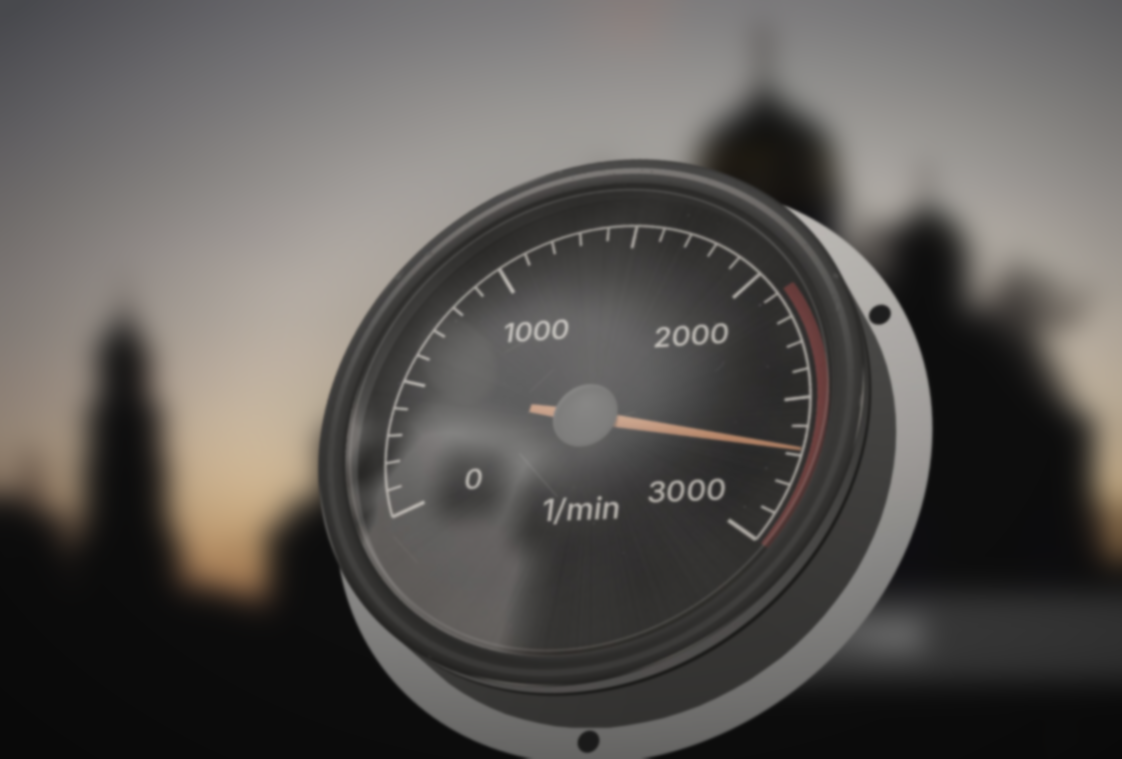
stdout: 2700 (rpm)
